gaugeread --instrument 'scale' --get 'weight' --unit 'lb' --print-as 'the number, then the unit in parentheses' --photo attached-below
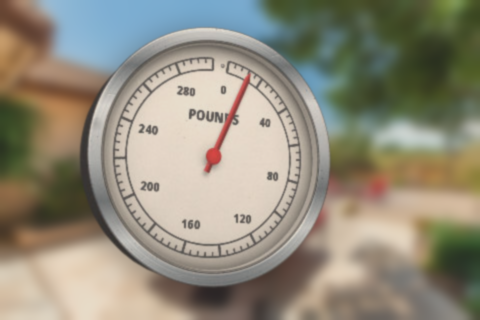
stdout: 12 (lb)
